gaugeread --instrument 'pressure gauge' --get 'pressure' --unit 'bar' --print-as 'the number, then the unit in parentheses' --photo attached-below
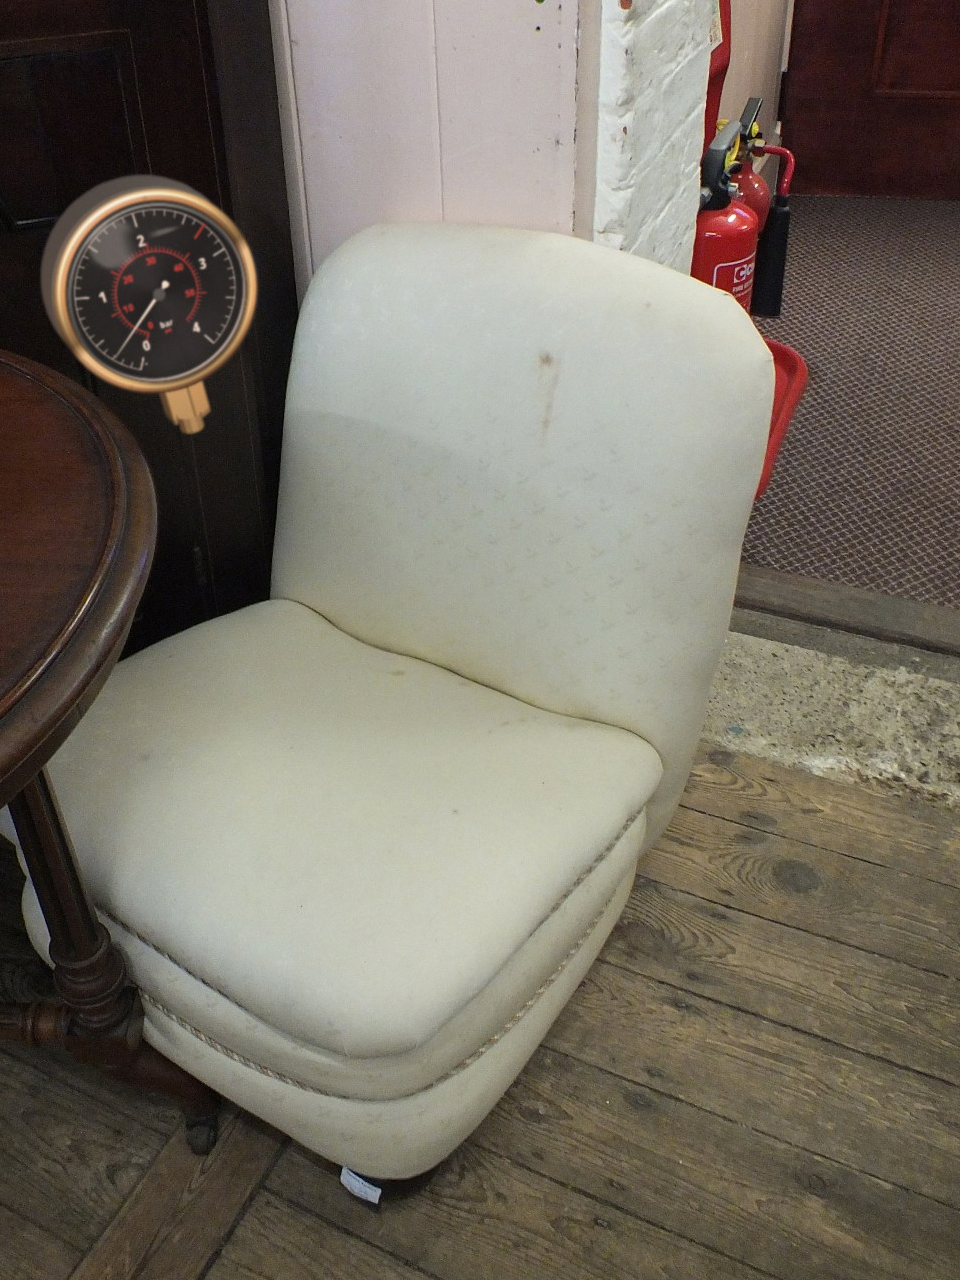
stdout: 0.3 (bar)
